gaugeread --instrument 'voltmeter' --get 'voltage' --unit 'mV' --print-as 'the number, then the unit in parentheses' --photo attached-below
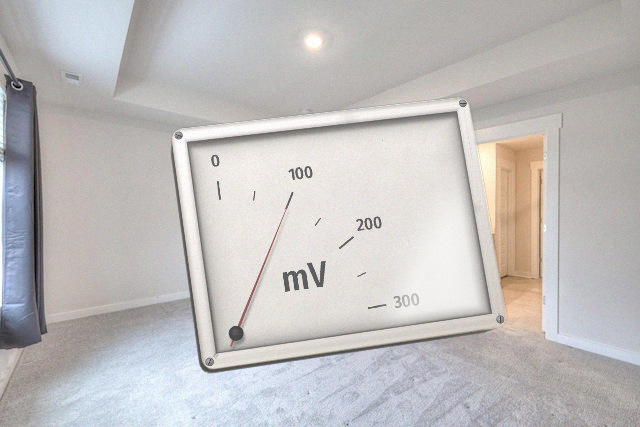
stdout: 100 (mV)
